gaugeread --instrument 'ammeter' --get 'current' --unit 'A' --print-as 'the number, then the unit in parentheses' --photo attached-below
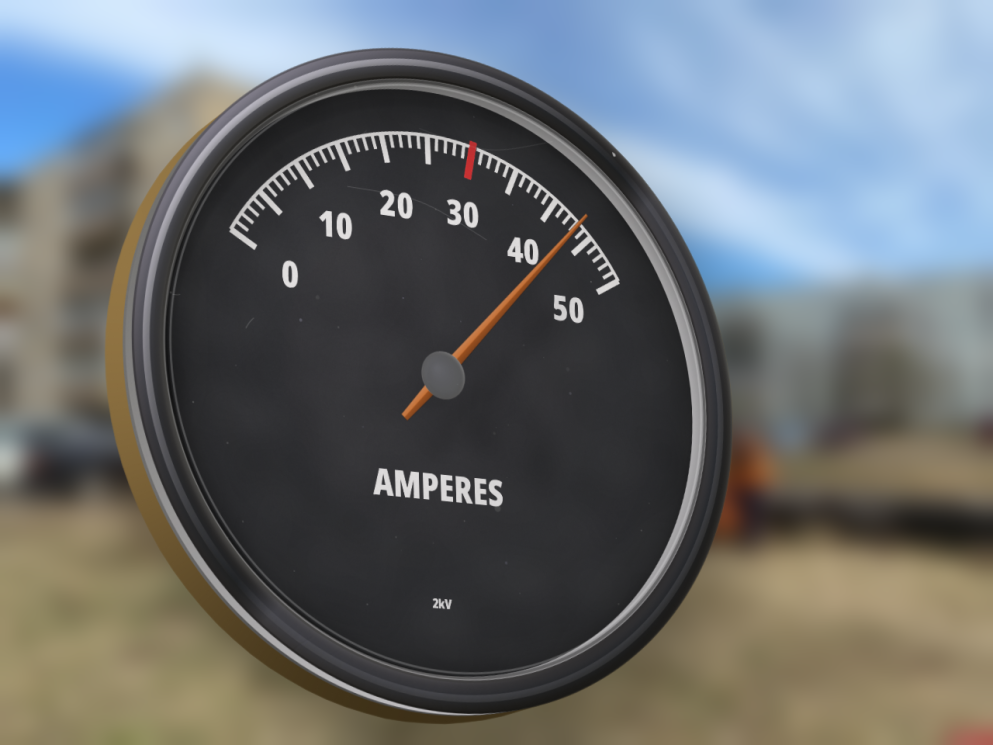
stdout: 43 (A)
